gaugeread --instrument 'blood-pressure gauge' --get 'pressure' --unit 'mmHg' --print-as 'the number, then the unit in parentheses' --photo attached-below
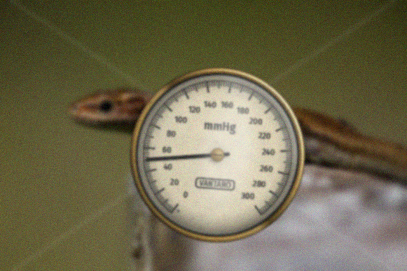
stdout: 50 (mmHg)
